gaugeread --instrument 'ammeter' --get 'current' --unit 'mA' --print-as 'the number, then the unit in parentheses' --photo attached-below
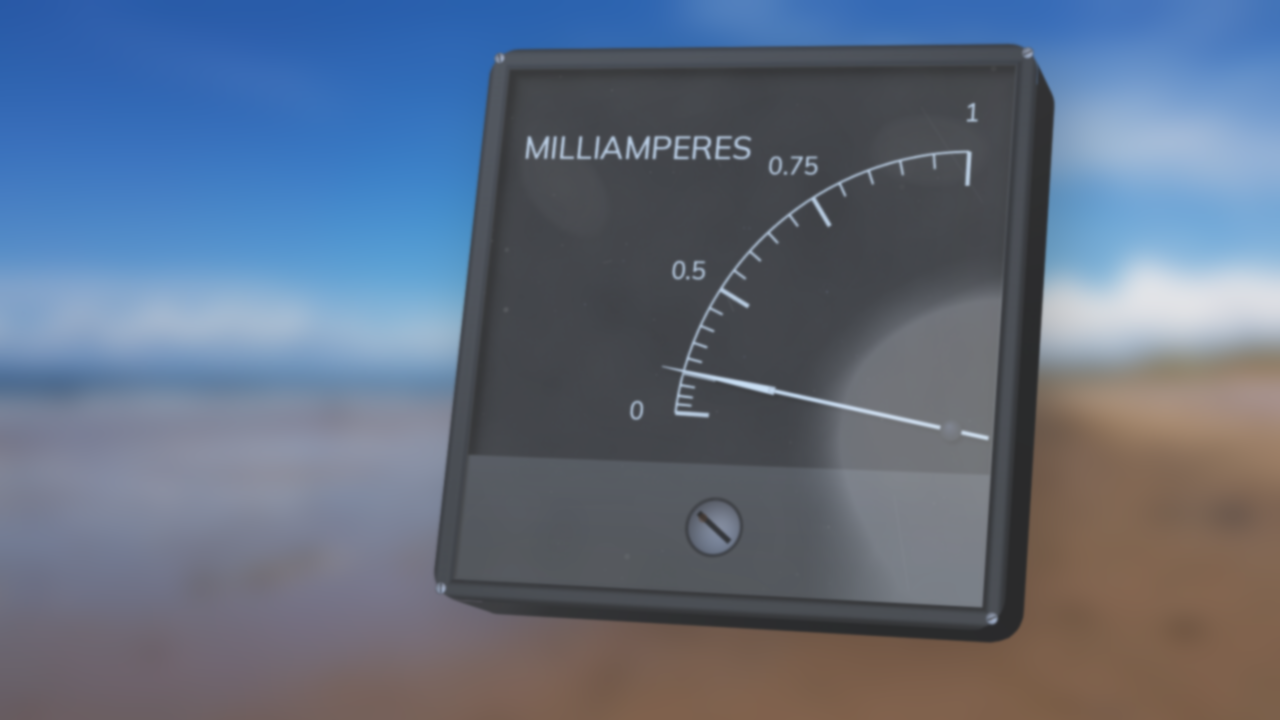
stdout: 0.25 (mA)
